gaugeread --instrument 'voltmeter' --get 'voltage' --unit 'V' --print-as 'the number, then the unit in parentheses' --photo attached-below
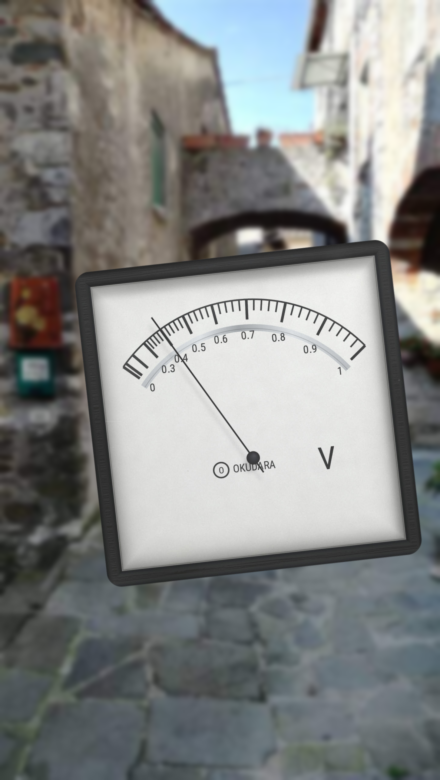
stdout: 0.4 (V)
